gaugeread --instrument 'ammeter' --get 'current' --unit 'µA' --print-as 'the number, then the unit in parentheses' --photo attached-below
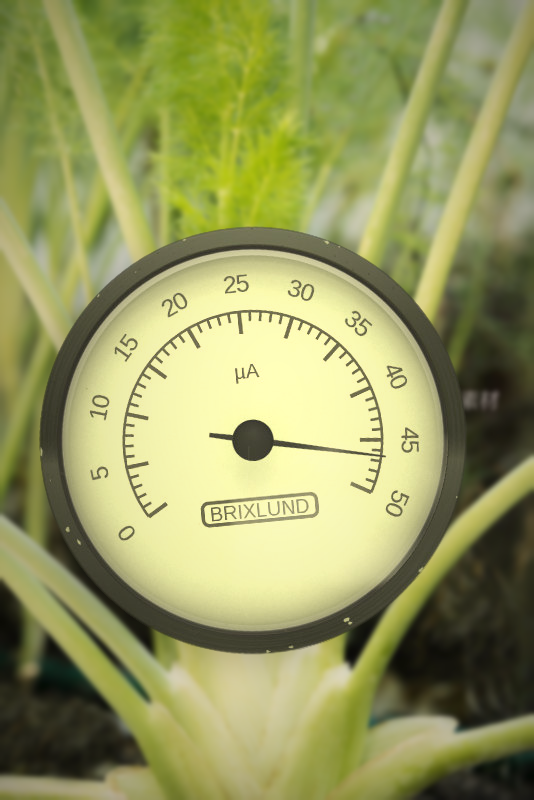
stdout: 46.5 (µA)
